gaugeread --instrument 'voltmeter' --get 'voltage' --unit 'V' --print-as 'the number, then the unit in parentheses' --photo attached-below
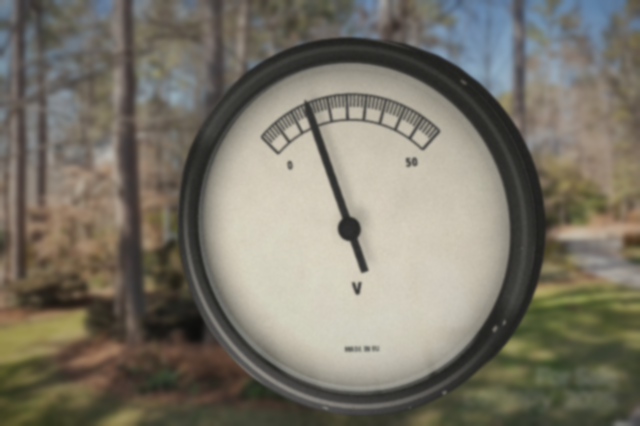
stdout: 15 (V)
